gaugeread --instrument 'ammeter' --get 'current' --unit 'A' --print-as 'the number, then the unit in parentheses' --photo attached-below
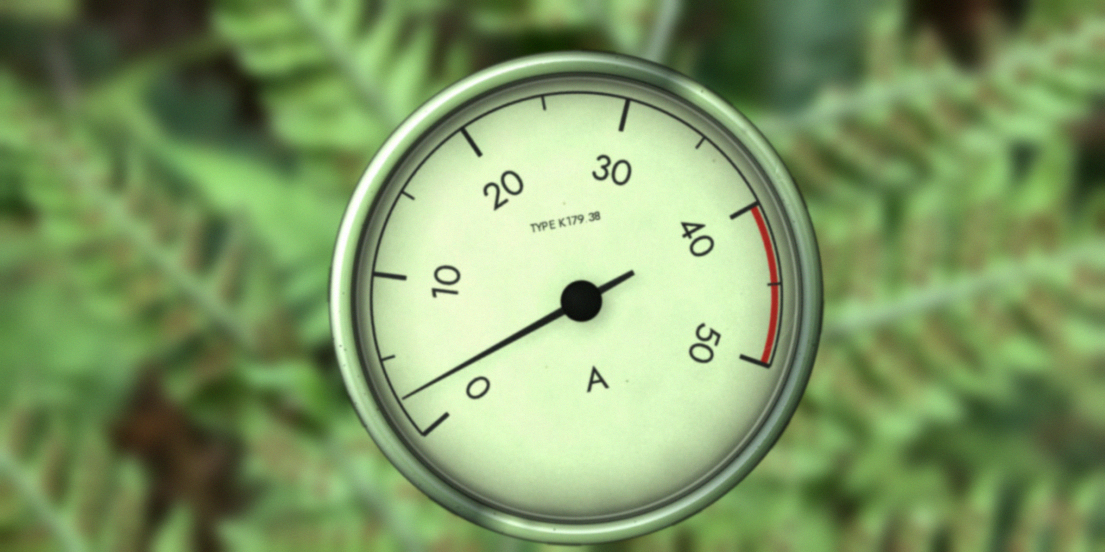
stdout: 2.5 (A)
